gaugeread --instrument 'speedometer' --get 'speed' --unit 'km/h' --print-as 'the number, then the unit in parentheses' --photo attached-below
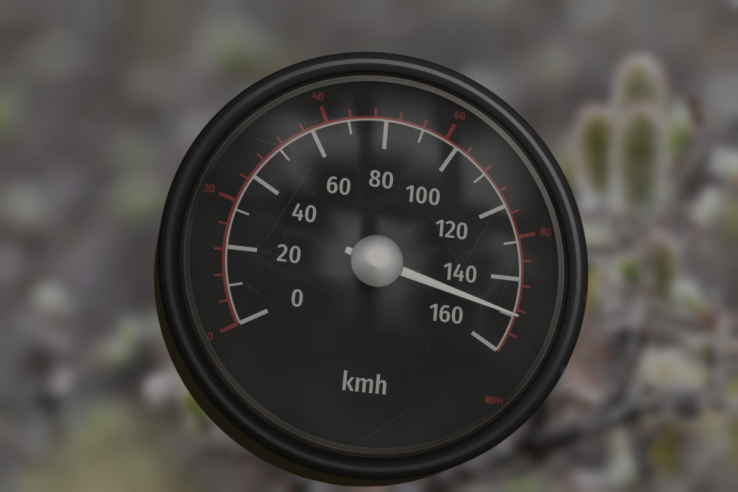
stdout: 150 (km/h)
